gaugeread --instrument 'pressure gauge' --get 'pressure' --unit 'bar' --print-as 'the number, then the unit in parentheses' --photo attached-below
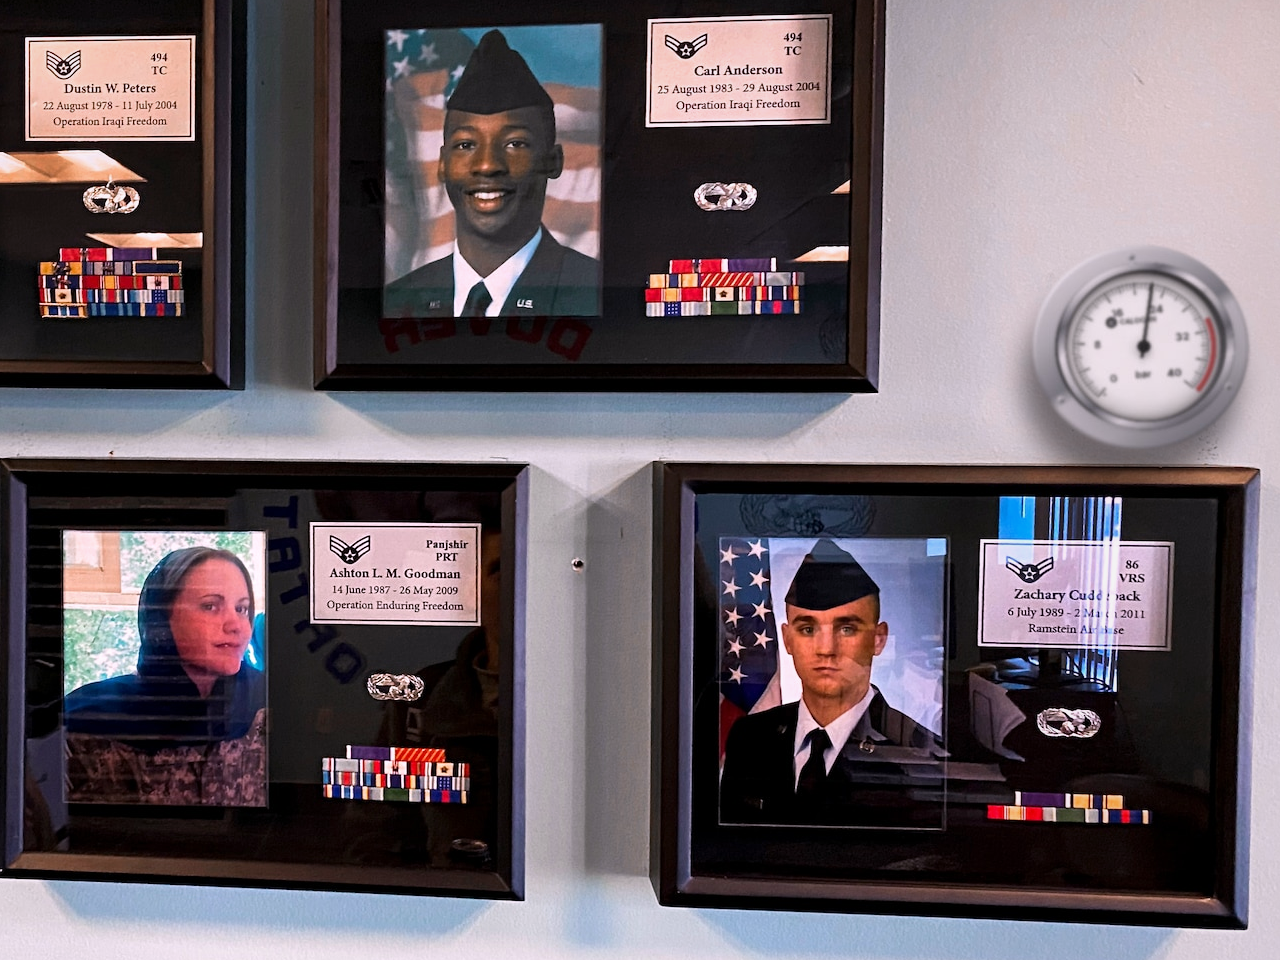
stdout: 22 (bar)
